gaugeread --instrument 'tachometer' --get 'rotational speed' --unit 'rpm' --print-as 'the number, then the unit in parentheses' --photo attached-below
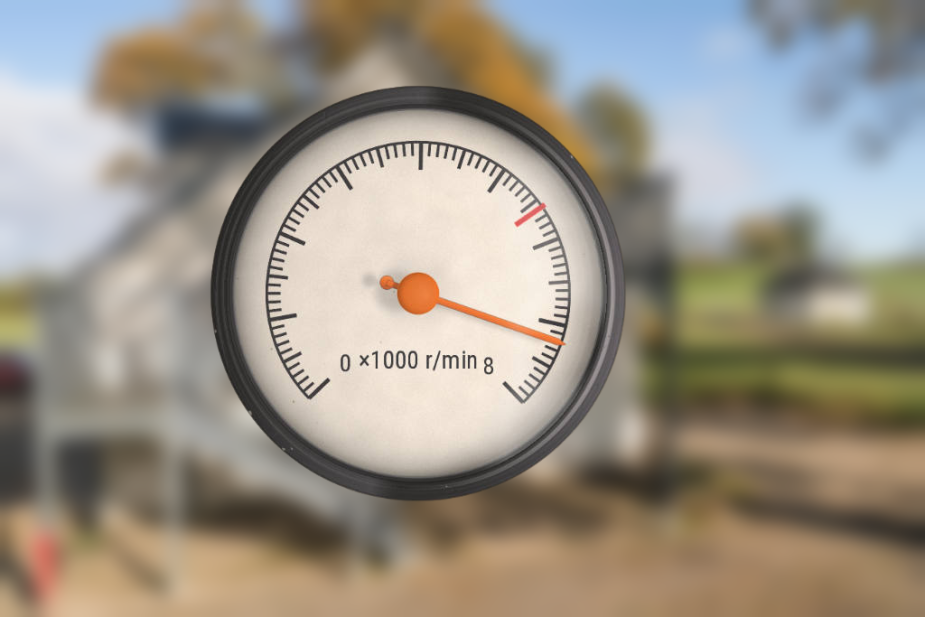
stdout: 7200 (rpm)
